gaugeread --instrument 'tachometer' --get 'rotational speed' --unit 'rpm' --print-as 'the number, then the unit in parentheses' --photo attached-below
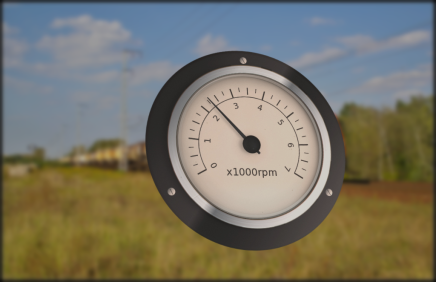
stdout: 2250 (rpm)
